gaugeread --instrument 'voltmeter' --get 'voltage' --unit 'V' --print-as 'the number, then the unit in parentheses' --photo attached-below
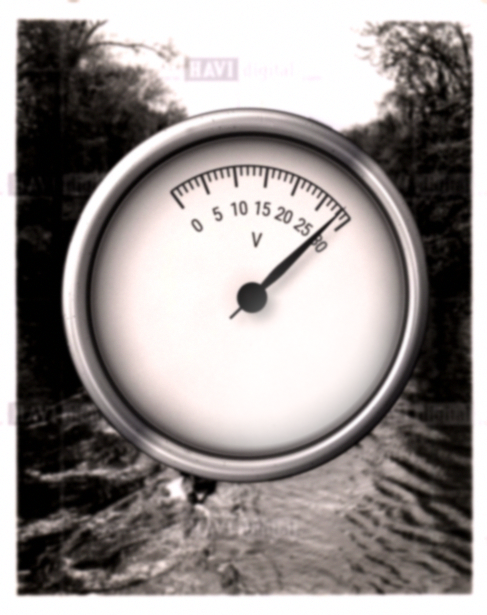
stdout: 28 (V)
